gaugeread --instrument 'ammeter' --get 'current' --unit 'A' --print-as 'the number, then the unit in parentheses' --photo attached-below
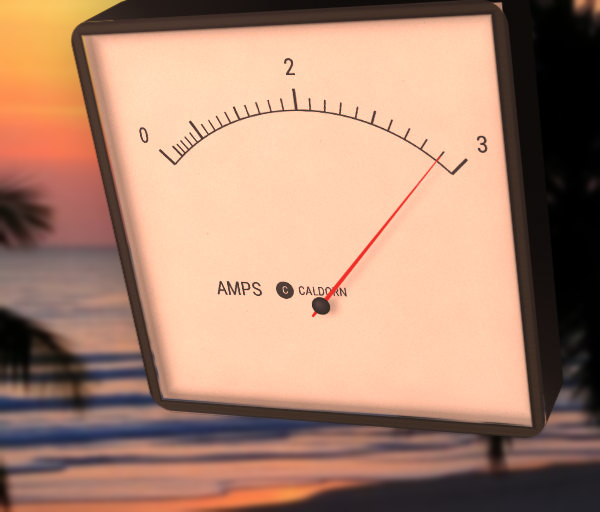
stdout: 2.9 (A)
